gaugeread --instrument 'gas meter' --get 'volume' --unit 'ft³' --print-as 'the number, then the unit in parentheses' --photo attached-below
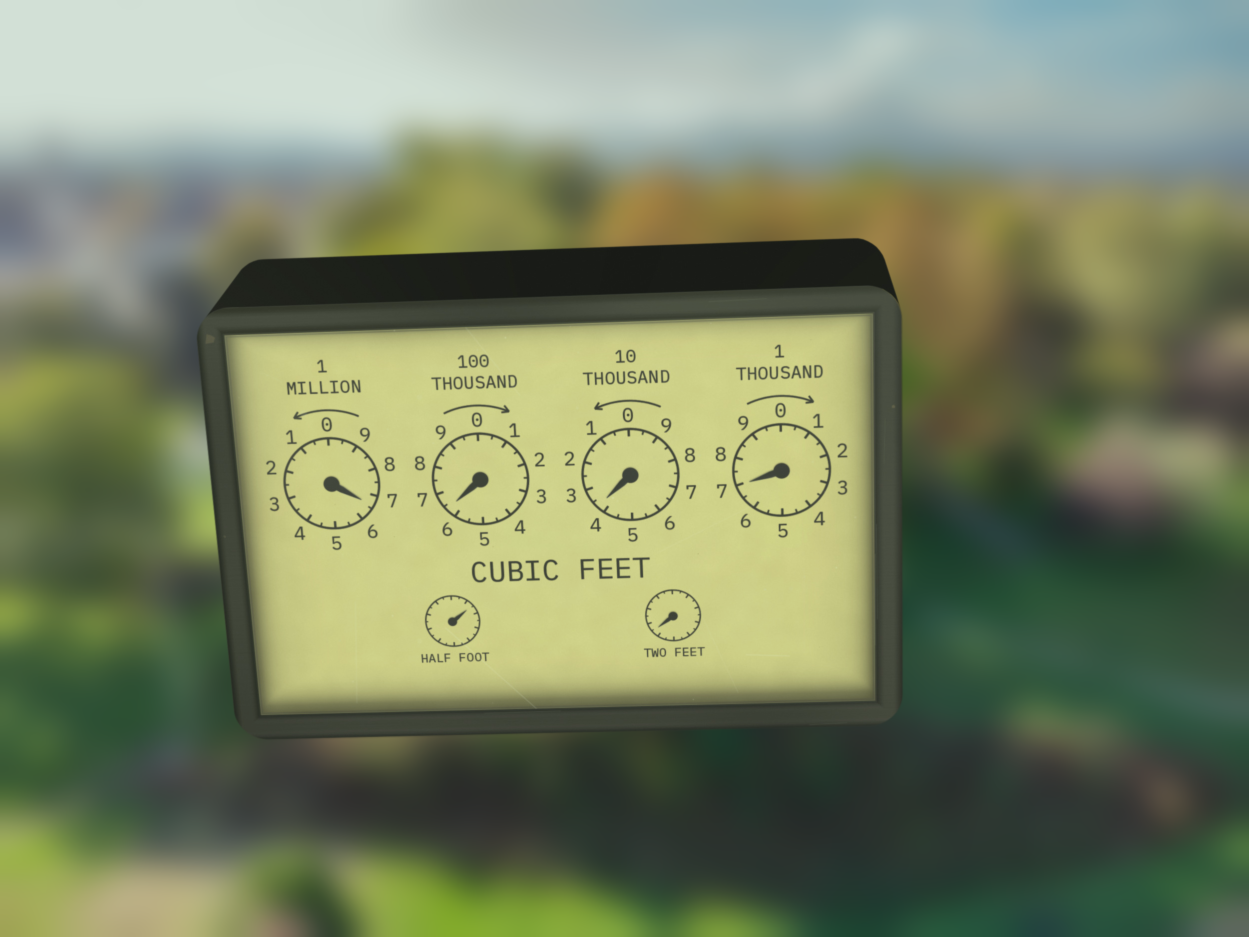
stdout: 663700 (ft³)
